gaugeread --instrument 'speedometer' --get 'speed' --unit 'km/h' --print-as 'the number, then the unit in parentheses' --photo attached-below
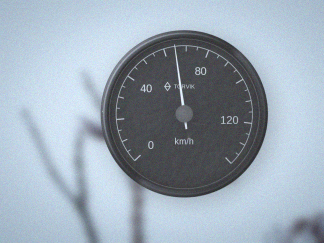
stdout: 65 (km/h)
